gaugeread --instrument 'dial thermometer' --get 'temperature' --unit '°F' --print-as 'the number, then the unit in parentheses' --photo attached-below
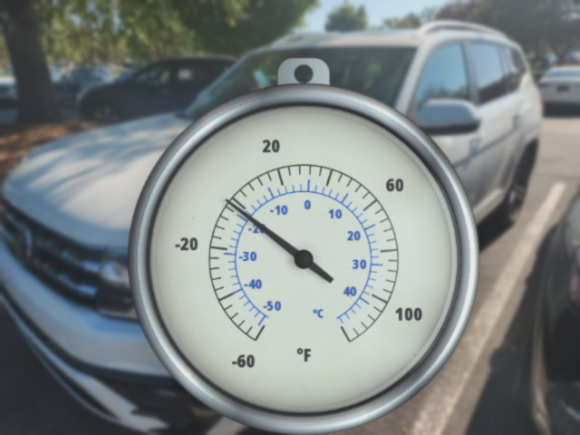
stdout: -2 (°F)
